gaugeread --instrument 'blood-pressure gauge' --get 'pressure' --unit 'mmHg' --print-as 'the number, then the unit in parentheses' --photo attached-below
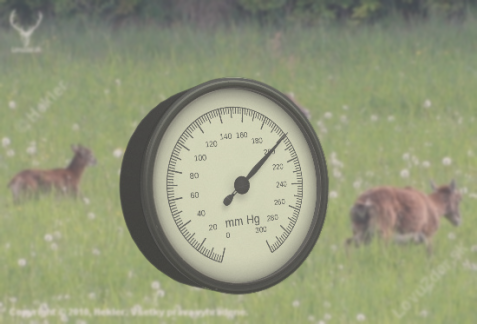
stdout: 200 (mmHg)
